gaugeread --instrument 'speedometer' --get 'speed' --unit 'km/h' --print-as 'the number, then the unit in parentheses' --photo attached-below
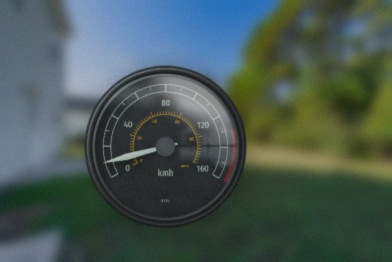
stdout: 10 (km/h)
